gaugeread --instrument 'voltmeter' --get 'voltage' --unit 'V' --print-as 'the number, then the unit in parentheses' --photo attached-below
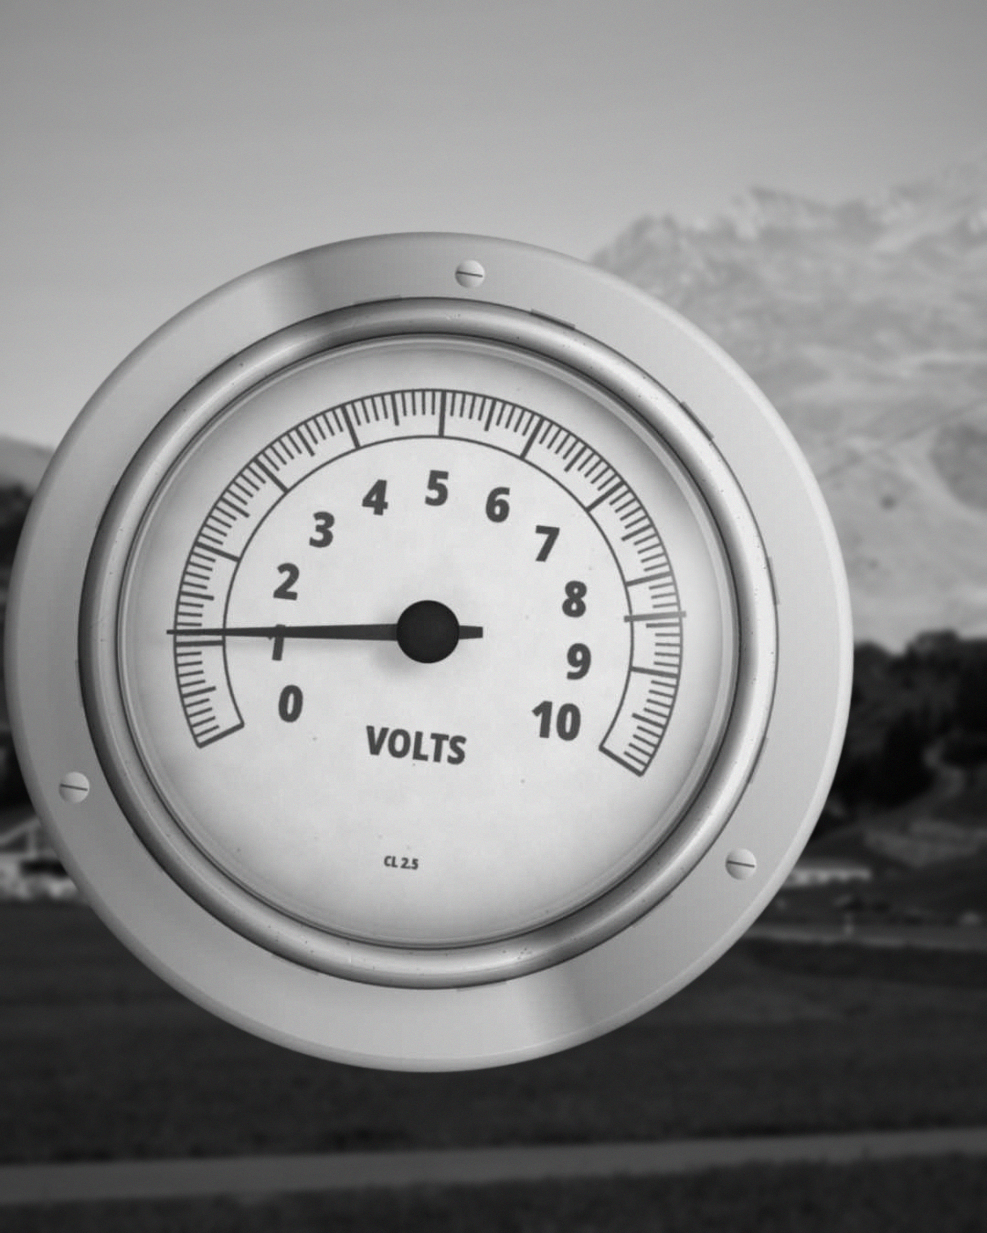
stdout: 1.1 (V)
